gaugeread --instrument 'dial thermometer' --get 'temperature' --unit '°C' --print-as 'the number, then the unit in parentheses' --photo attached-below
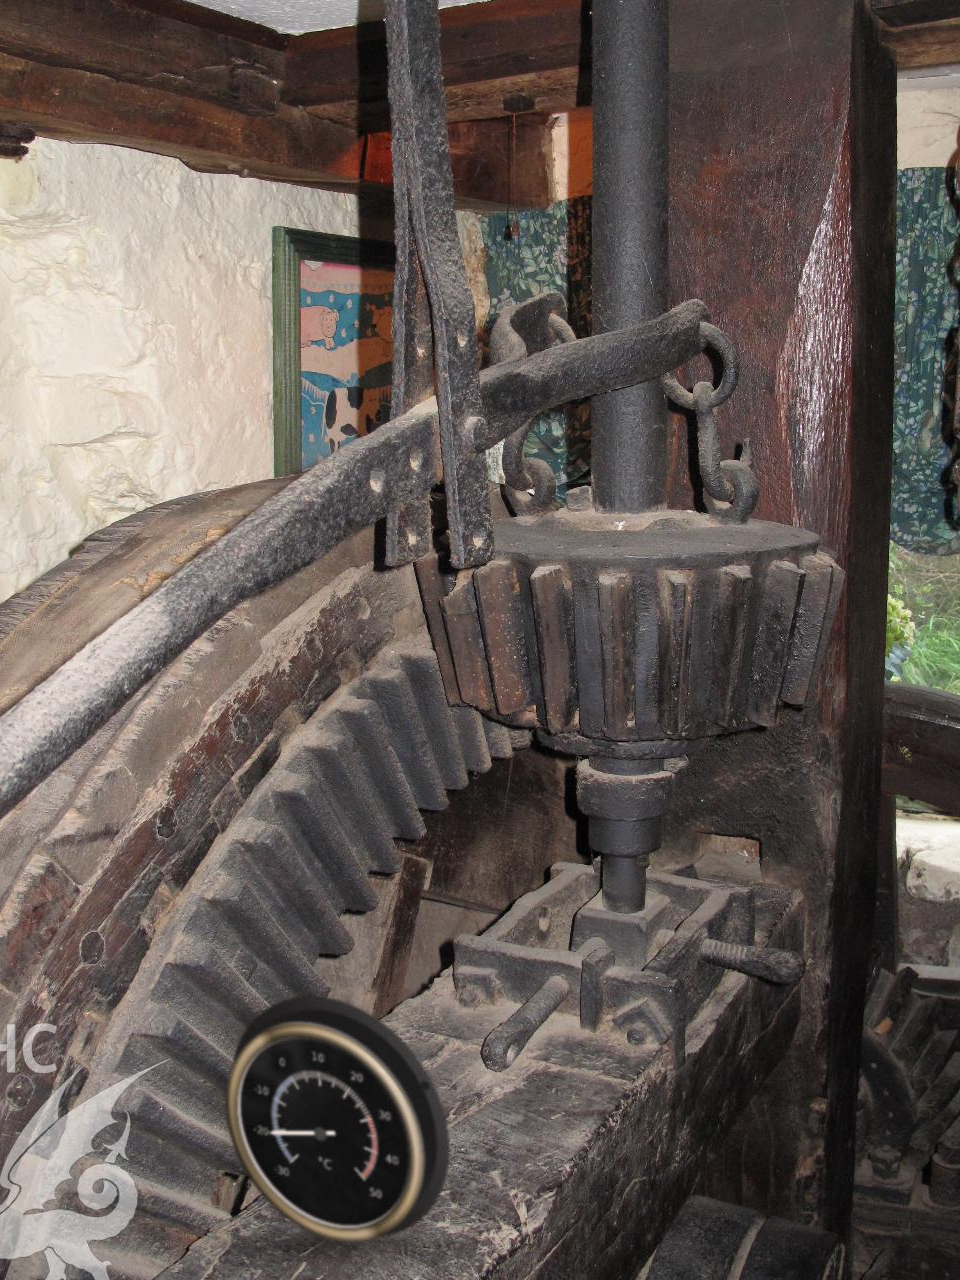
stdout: -20 (°C)
